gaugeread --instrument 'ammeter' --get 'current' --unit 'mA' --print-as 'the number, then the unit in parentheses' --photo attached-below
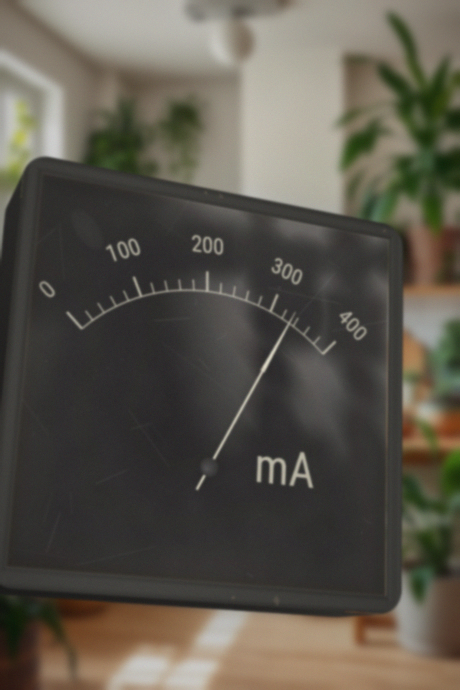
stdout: 330 (mA)
